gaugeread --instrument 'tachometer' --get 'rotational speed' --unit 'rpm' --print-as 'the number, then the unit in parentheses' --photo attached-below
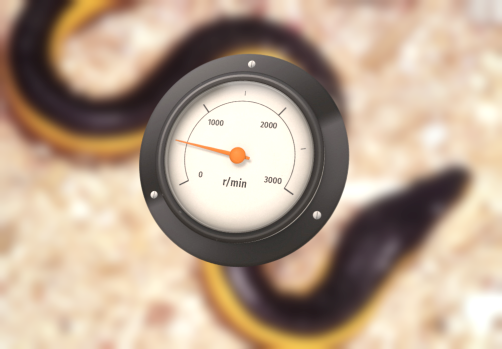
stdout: 500 (rpm)
